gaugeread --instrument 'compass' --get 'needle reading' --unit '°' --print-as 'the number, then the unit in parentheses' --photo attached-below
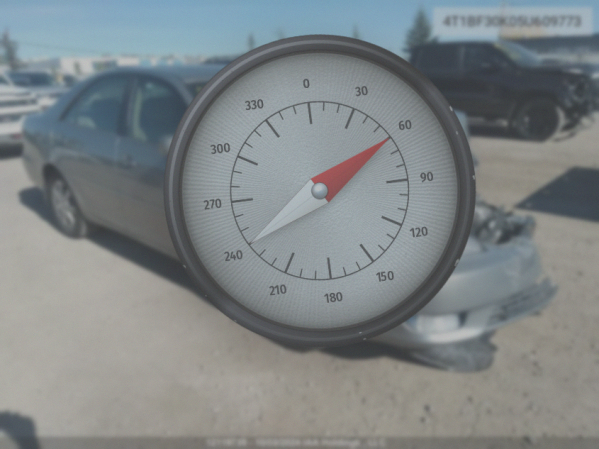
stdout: 60 (°)
